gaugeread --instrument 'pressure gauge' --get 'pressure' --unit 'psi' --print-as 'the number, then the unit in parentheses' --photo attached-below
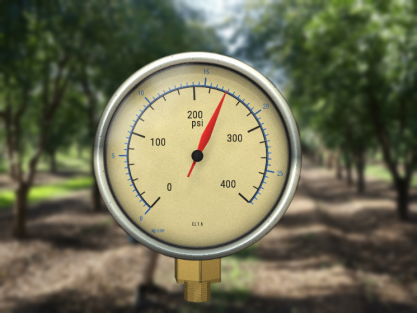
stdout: 240 (psi)
